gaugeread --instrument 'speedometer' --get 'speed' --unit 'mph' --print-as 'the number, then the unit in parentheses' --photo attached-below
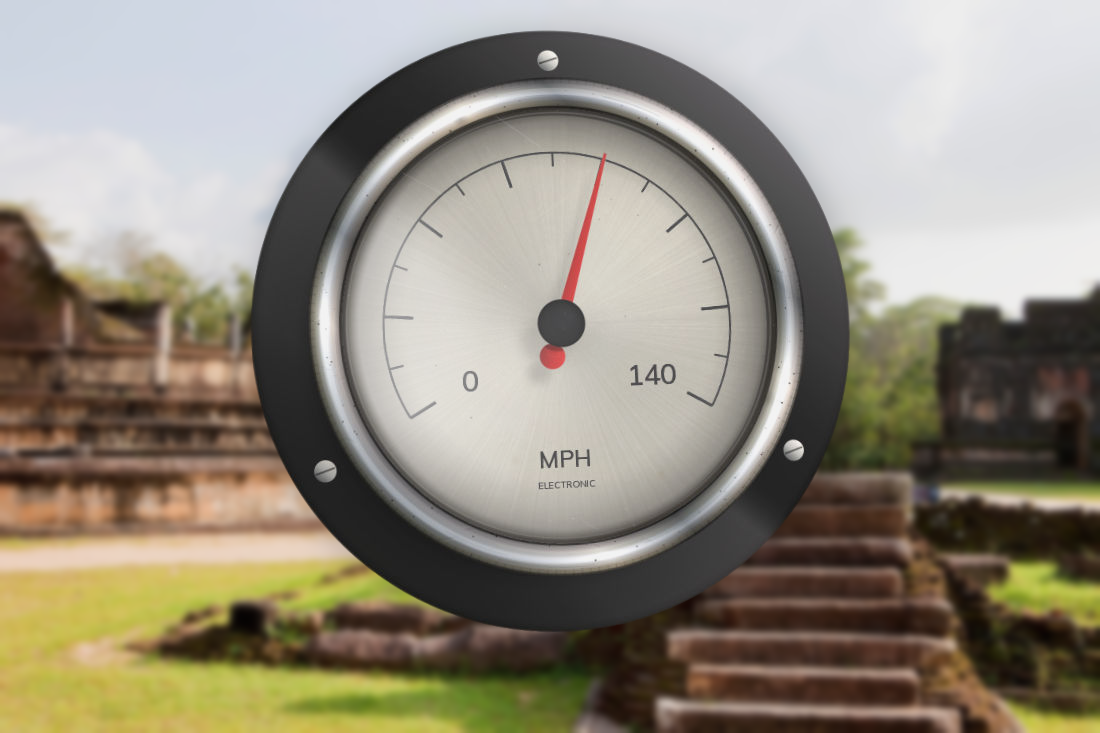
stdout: 80 (mph)
